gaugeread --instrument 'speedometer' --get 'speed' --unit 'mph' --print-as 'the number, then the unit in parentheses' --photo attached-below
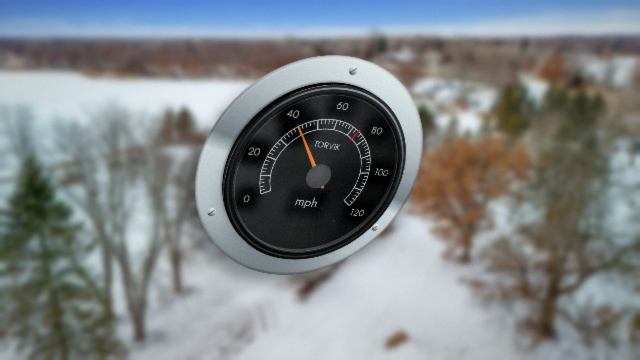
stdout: 40 (mph)
